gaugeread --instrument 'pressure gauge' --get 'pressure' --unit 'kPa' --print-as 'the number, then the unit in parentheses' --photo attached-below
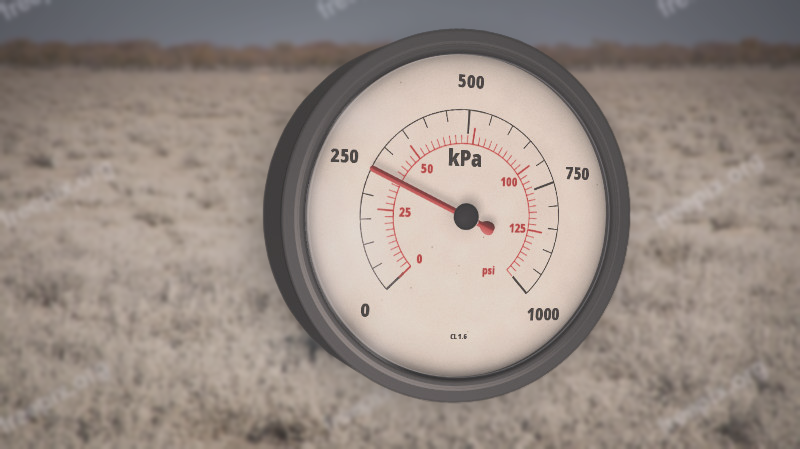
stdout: 250 (kPa)
